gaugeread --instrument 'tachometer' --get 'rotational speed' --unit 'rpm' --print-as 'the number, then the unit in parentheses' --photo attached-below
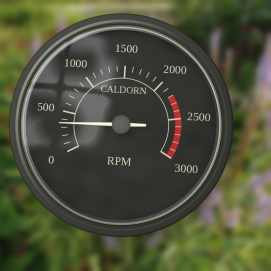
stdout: 350 (rpm)
